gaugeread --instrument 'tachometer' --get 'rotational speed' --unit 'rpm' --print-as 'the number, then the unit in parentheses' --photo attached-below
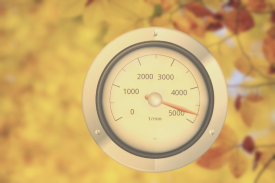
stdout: 4750 (rpm)
